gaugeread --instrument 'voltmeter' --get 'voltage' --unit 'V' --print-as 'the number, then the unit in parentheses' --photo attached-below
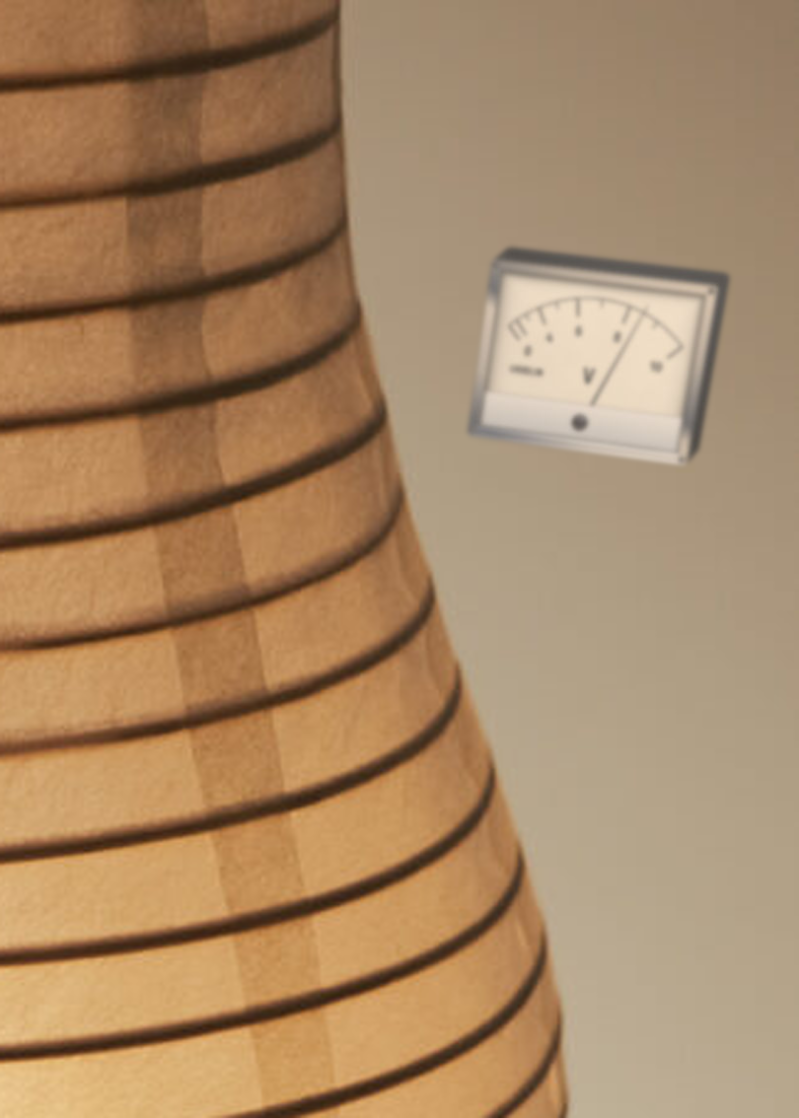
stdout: 8.5 (V)
